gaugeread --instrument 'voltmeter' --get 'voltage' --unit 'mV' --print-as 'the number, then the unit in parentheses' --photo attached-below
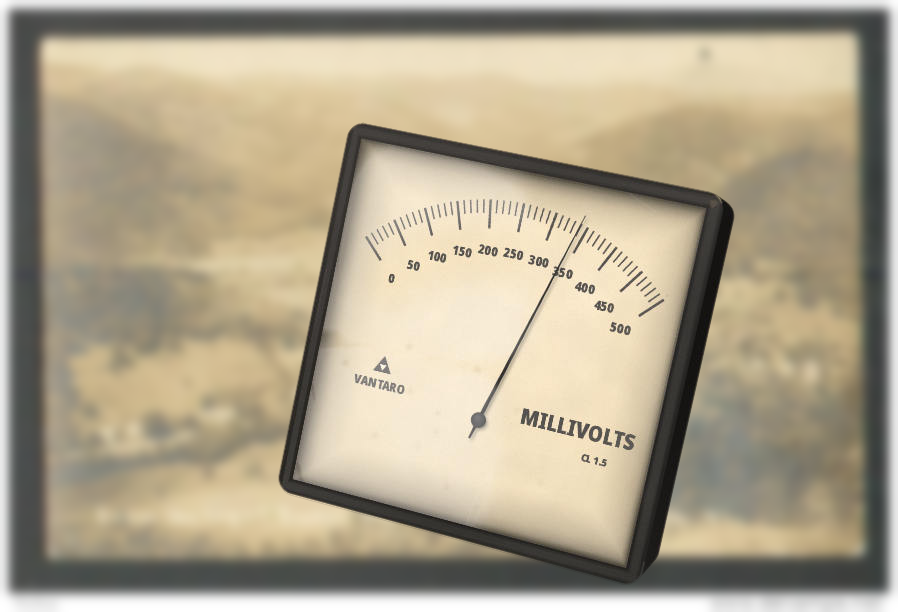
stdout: 340 (mV)
